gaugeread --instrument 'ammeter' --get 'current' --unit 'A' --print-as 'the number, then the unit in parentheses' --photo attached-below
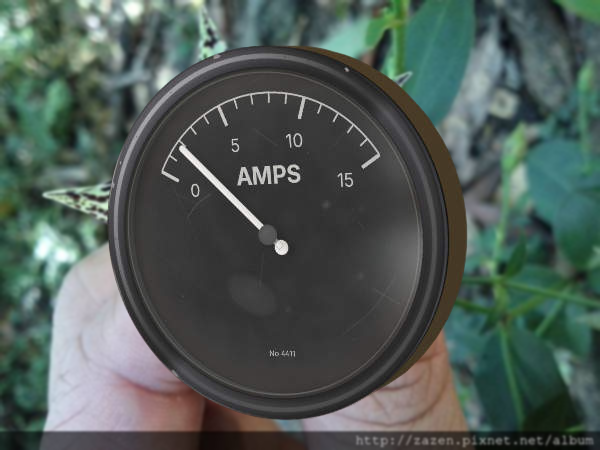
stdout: 2 (A)
